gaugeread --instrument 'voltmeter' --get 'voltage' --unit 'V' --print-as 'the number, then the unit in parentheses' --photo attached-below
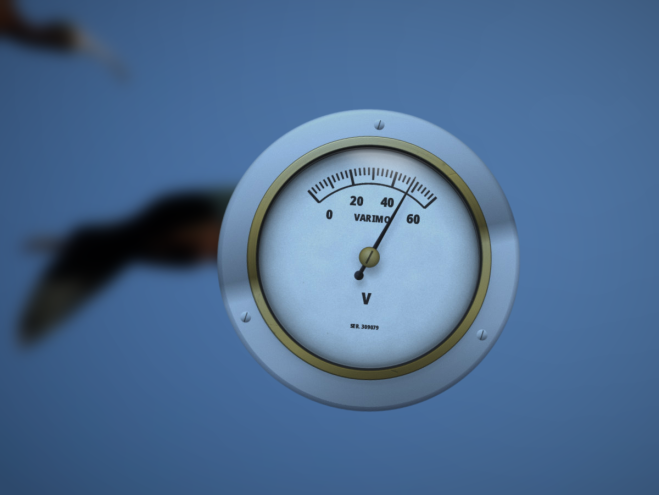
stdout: 48 (V)
